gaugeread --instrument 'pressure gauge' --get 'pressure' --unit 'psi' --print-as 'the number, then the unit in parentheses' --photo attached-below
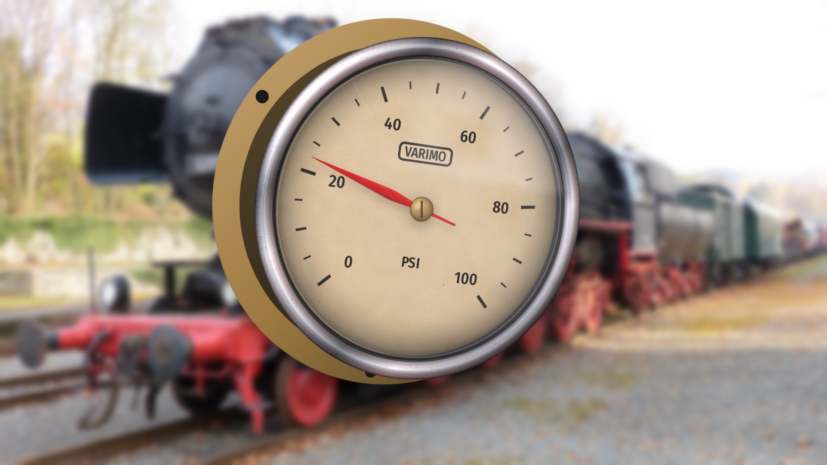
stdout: 22.5 (psi)
